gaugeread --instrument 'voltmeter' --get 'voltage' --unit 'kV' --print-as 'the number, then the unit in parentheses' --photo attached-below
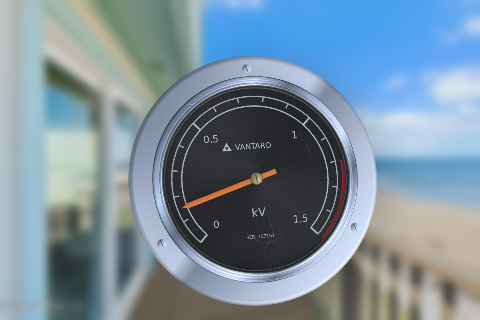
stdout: 0.15 (kV)
